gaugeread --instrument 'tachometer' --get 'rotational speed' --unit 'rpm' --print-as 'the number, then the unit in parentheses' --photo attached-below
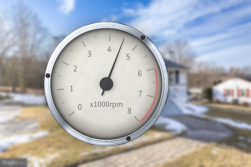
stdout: 4500 (rpm)
